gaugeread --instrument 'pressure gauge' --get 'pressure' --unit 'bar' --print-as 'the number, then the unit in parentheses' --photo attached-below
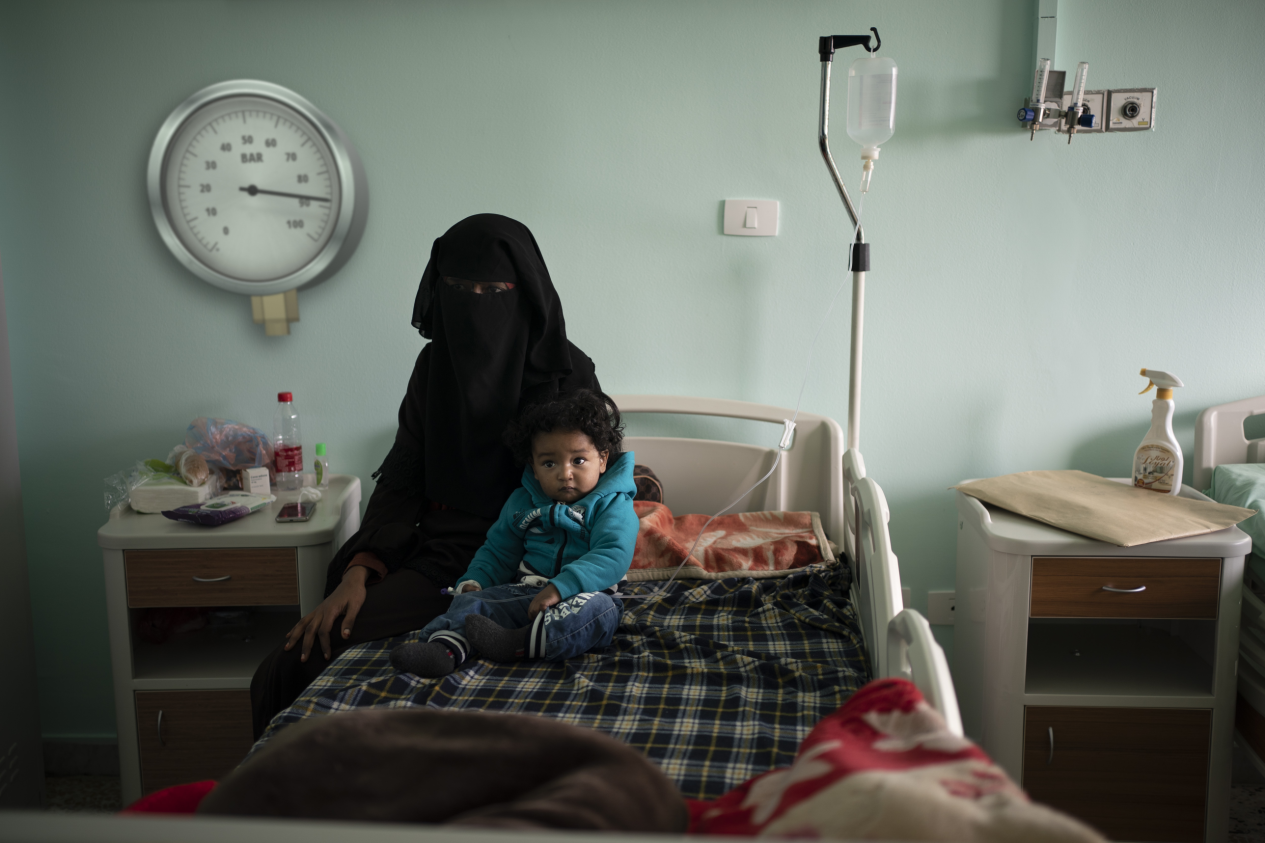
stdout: 88 (bar)
